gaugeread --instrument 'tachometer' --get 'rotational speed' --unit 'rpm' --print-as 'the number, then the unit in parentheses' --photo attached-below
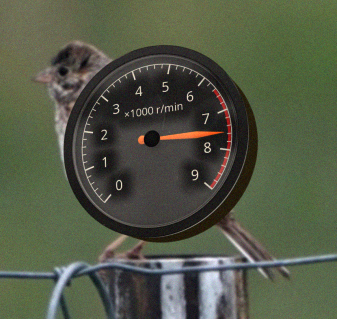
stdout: 7600 (rpm)
